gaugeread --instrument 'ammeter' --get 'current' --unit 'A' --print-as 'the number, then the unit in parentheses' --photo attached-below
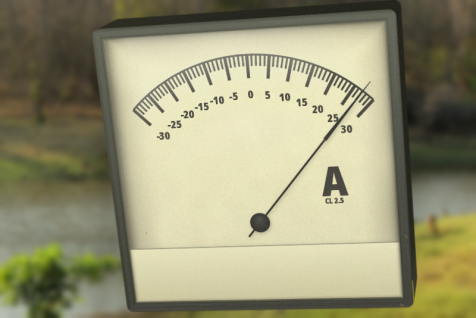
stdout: 27 (A)
